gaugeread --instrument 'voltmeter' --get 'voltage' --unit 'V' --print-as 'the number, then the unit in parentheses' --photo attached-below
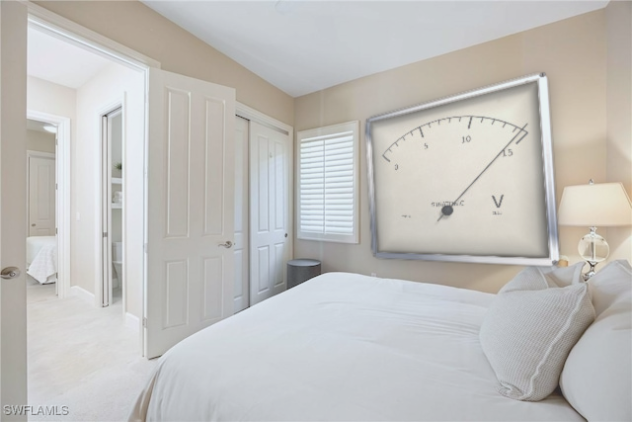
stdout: 14.5 (V)
